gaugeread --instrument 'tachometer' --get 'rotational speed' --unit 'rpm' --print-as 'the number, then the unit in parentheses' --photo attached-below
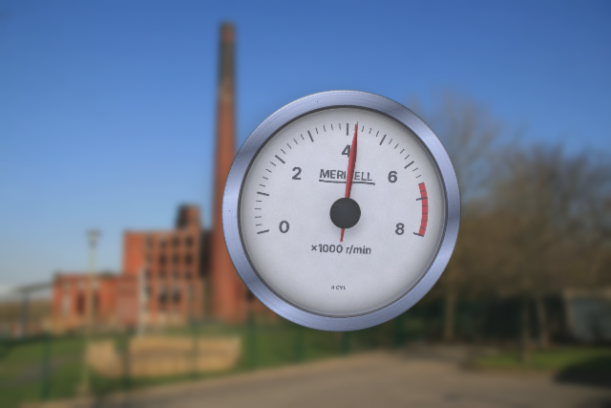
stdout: 4200 (rpm)
